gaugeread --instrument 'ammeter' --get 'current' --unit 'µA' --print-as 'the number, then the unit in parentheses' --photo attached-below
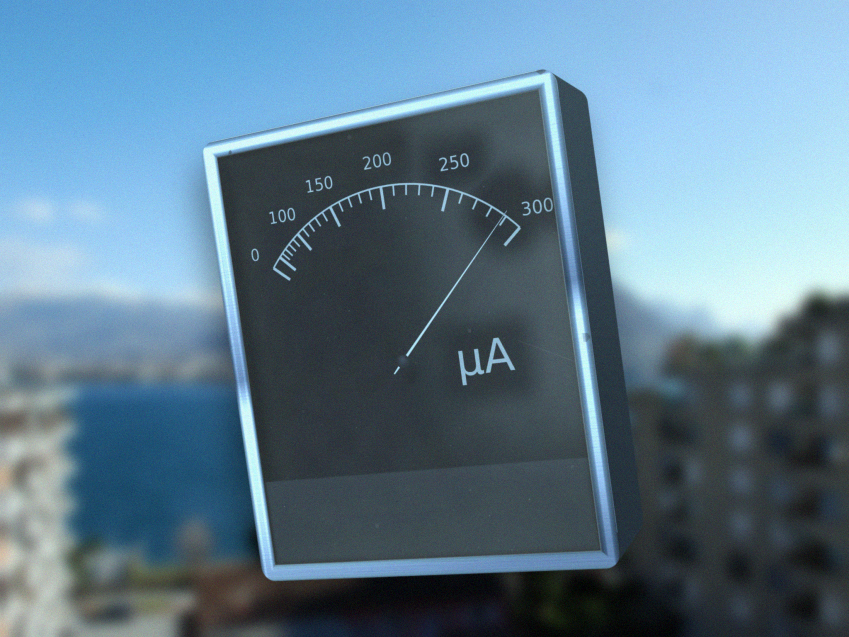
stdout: 290 (µA)
